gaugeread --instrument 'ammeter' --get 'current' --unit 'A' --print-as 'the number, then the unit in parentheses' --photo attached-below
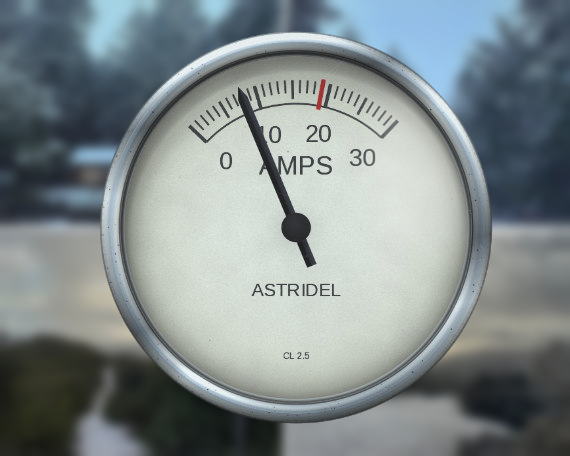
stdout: 8 (A)
